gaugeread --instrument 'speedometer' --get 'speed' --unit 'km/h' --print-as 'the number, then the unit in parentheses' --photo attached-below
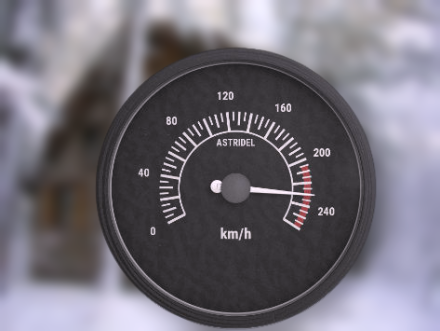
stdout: 230 (km/h)
